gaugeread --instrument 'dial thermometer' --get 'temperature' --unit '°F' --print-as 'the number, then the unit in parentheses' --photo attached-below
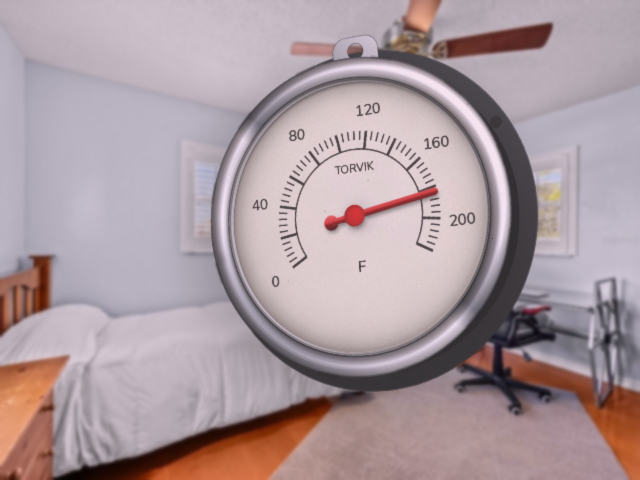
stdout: 184 (°F)
